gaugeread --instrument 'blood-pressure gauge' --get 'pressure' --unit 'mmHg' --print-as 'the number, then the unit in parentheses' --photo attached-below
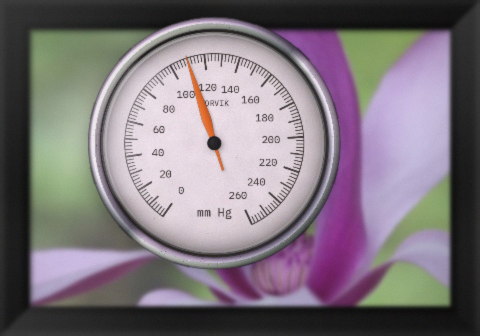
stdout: 110 (mmHg)
